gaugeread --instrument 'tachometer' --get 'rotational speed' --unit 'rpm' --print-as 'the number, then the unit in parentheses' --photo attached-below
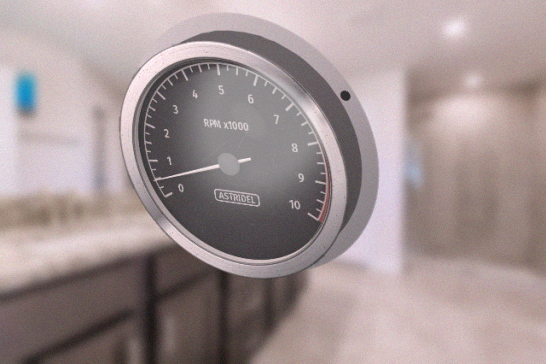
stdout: 500 (rpm)
